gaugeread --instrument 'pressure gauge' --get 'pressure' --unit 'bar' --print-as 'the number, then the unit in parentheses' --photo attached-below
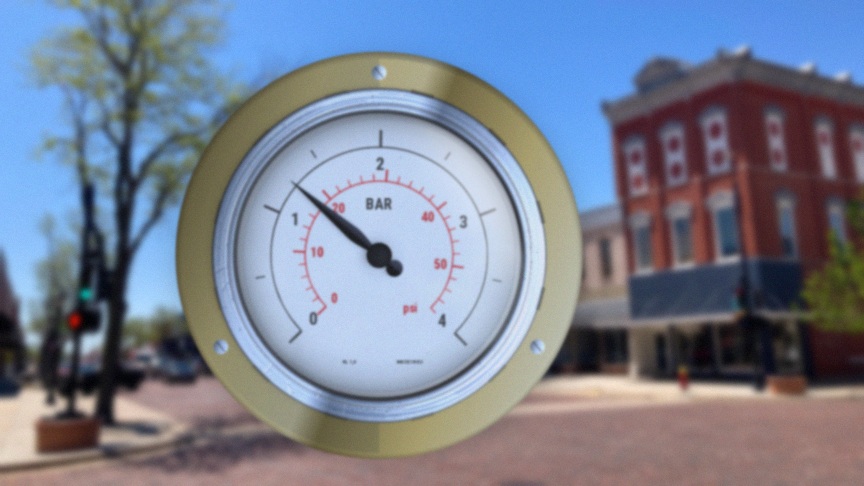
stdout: 1.25 (bar)
